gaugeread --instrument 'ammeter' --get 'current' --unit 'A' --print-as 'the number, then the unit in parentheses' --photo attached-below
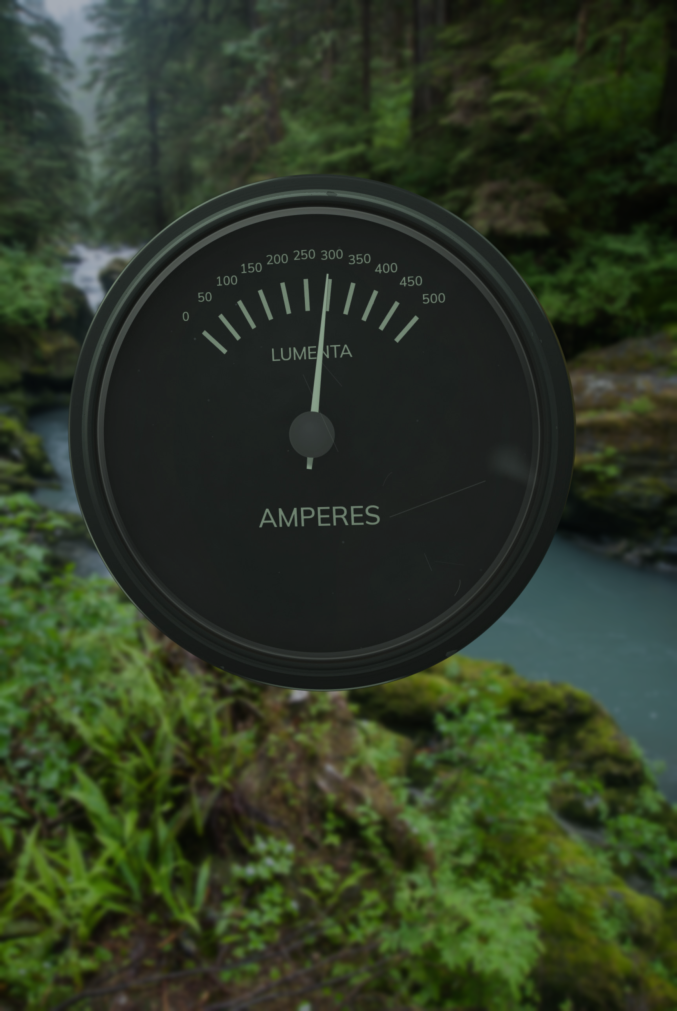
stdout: 300 (A)
